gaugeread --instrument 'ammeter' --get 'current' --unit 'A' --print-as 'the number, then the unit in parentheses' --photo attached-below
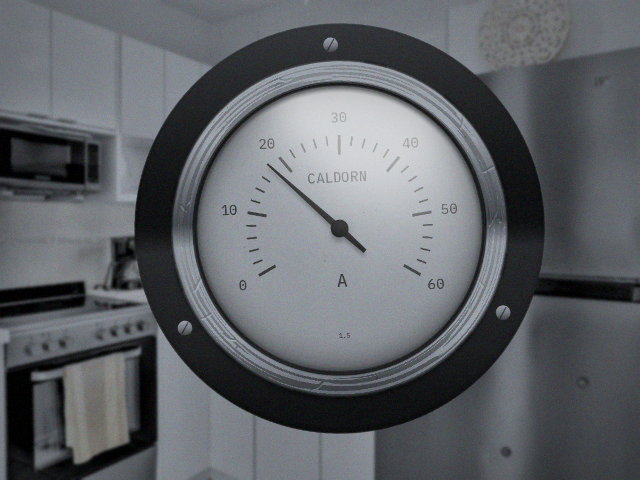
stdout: 18 (A)
